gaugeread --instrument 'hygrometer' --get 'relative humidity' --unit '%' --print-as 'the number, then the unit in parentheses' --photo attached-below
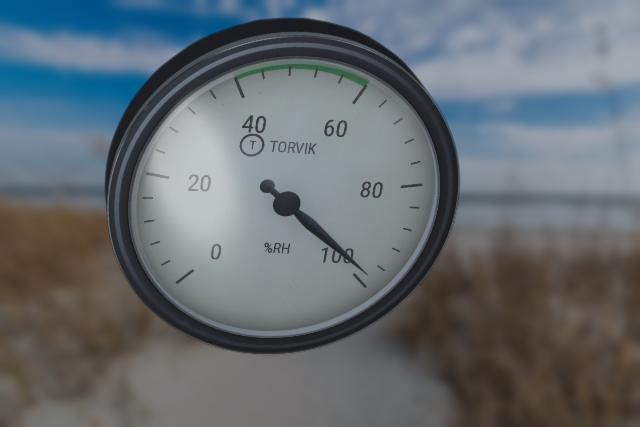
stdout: 98 (%)
